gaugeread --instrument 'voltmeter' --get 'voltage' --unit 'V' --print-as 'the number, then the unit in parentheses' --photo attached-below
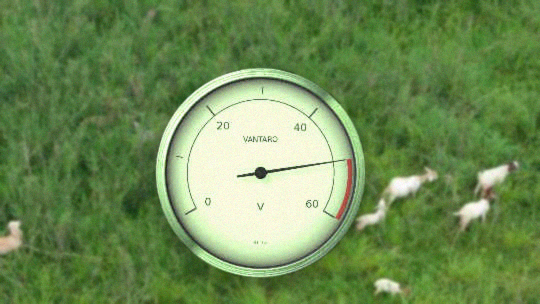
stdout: 50 (V)
